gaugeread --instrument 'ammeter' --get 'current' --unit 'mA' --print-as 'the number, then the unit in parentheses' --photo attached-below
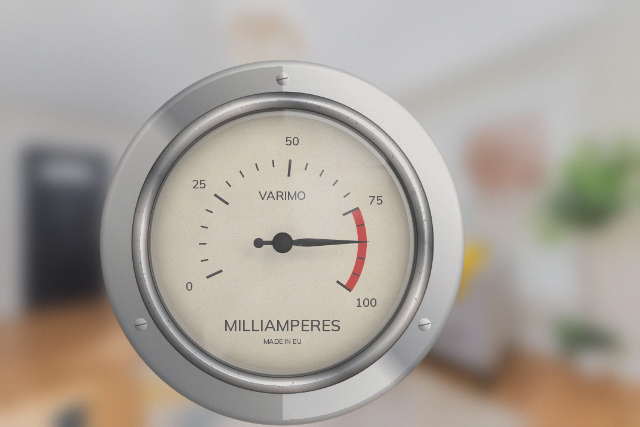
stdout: 85 (mA)
